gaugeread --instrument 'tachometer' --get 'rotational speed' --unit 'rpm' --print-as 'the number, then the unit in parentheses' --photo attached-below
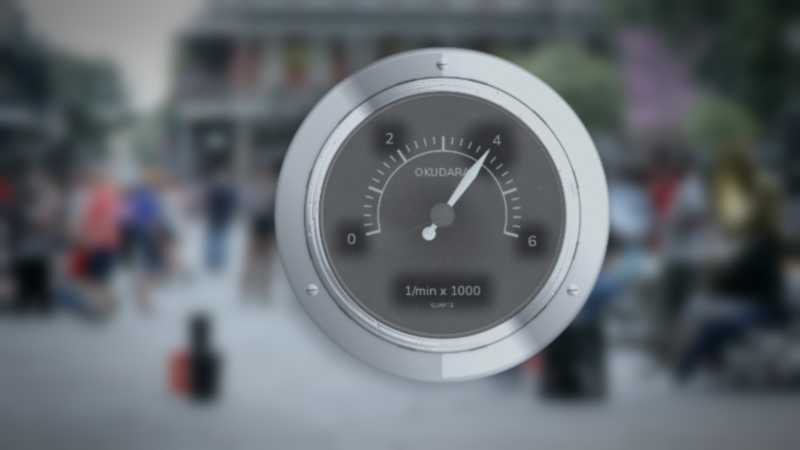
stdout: 4000 (rpm)
